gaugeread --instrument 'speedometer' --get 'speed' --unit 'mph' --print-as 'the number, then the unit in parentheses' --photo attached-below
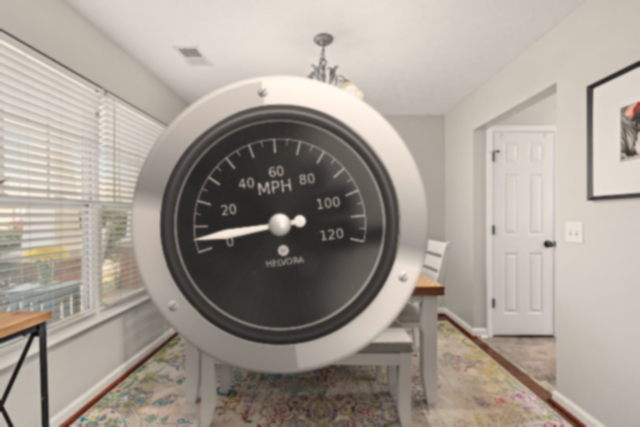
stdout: 5 (mph)
